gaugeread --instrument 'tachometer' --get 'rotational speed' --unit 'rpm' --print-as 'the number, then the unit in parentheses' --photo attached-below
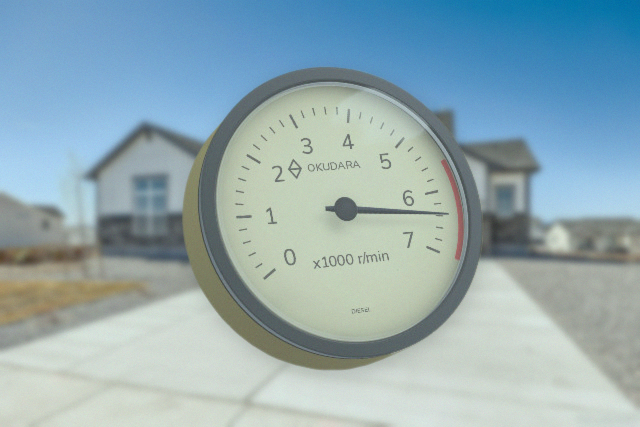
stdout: 6400 (rpm)
